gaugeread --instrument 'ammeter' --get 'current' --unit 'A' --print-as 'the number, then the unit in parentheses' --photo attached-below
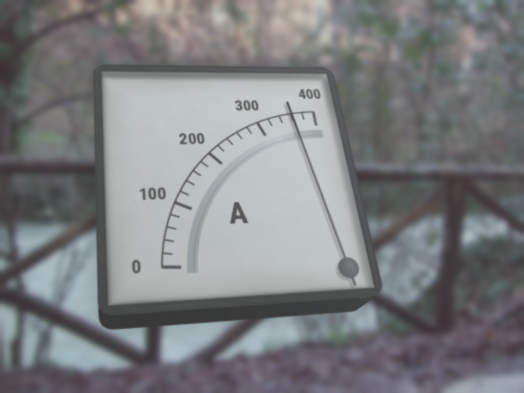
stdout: 360 (A)
